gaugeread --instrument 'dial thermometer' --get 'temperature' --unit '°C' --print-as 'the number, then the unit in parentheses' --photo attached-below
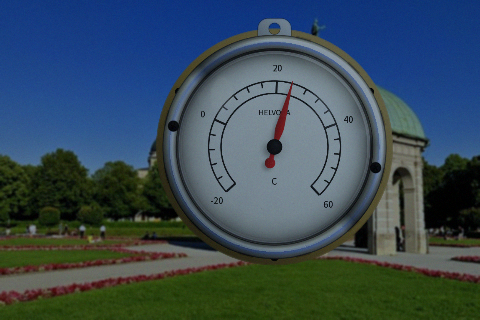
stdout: 24 (°C)
